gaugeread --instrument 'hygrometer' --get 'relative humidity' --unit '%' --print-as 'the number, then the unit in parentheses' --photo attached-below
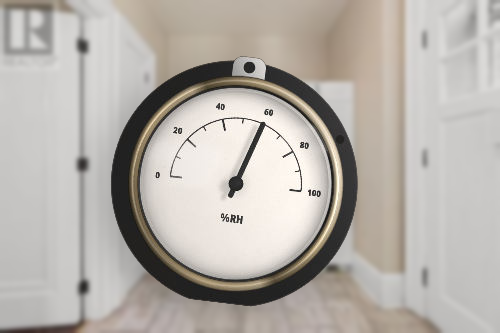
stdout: 60 (%)
